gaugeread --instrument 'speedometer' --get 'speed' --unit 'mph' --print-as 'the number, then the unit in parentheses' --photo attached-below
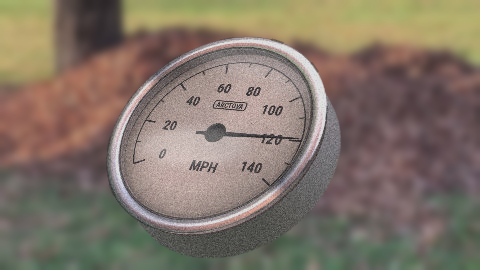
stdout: 120 (mph)
